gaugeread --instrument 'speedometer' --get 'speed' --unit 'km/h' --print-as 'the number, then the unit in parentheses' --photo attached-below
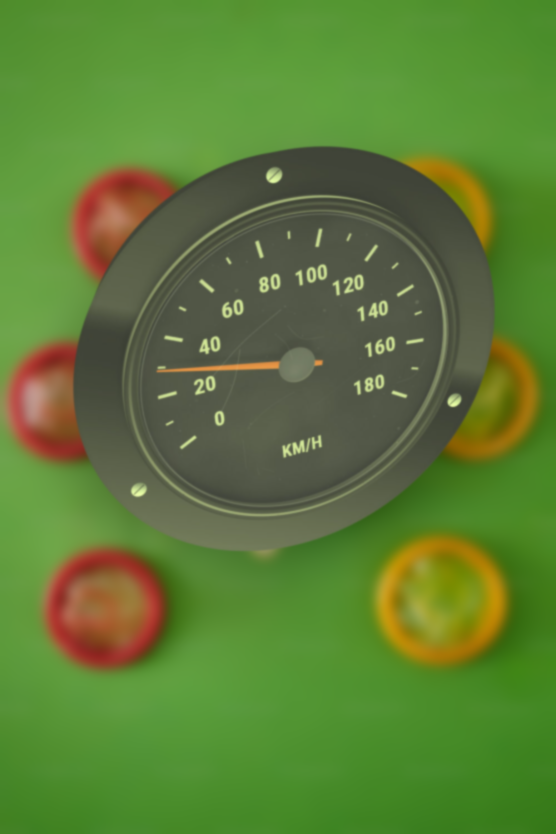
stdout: 30 (km/h)
